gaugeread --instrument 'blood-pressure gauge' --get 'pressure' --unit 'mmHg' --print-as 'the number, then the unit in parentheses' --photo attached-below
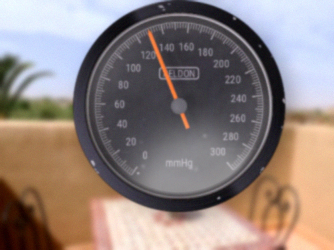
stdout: 130 (mmHg)
